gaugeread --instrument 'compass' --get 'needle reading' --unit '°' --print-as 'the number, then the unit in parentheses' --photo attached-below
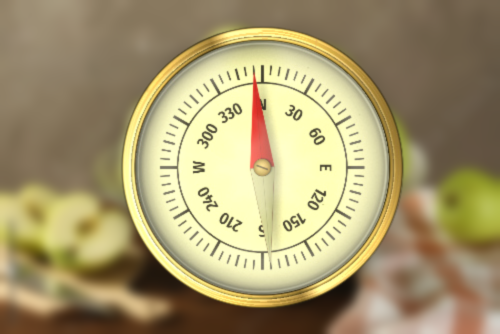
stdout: 355 (°)
